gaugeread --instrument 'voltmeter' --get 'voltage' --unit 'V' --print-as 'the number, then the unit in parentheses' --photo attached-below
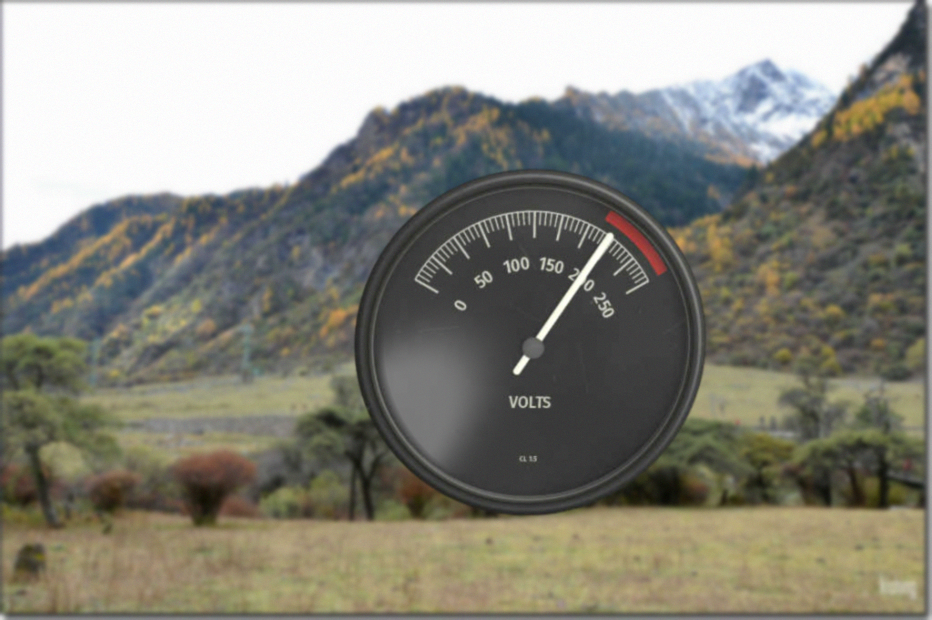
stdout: 195 (V)
